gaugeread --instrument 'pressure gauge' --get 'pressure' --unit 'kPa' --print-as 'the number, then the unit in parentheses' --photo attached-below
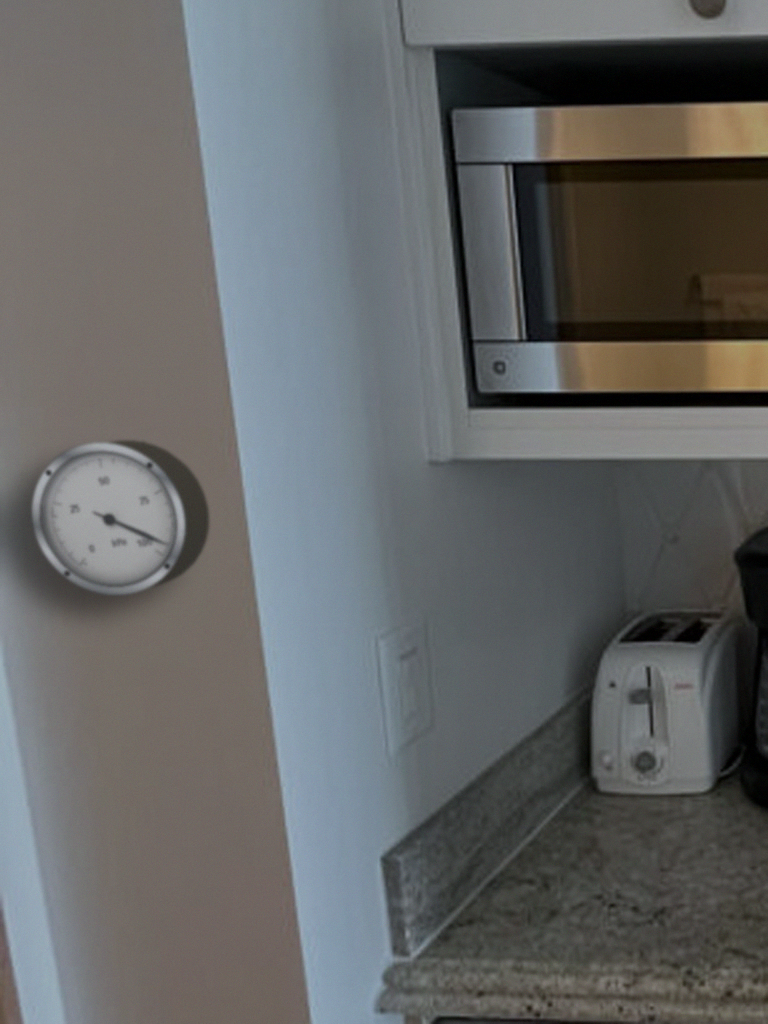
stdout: 95 (kPa)
